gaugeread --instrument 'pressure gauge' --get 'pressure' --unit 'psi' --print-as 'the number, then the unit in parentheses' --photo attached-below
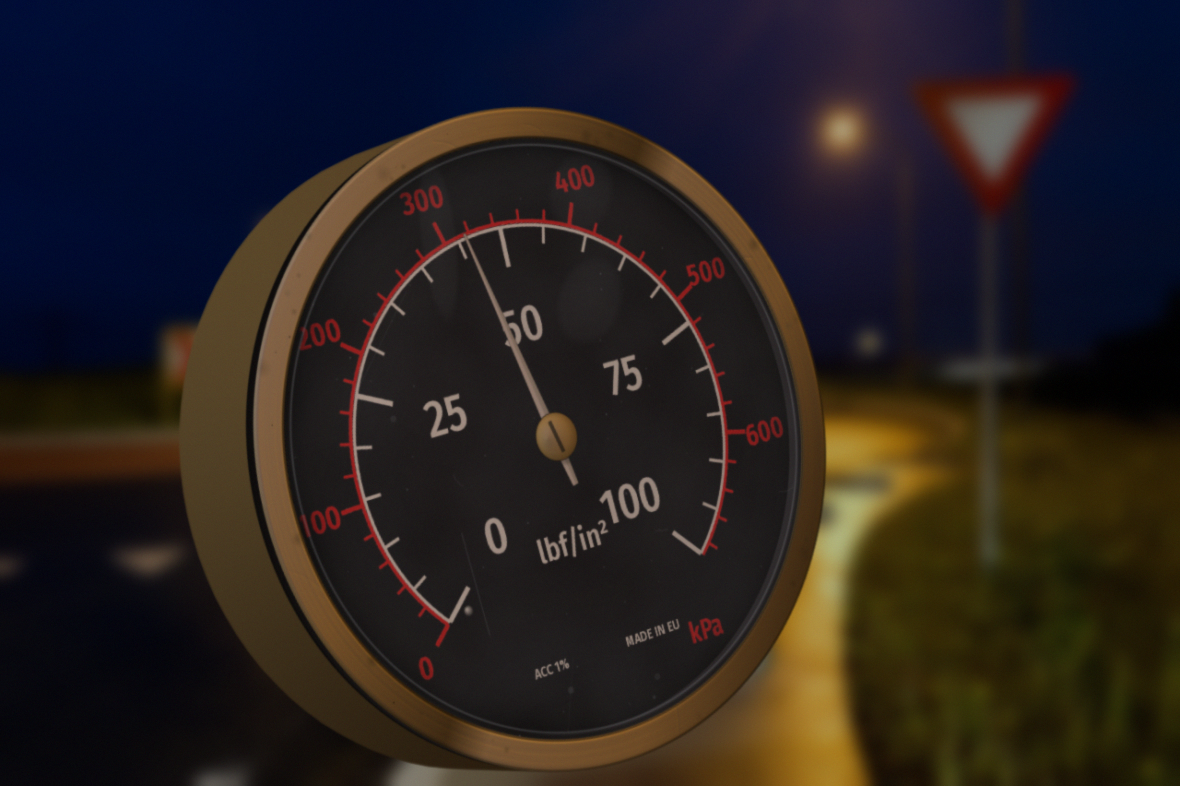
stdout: 45 (psi)
